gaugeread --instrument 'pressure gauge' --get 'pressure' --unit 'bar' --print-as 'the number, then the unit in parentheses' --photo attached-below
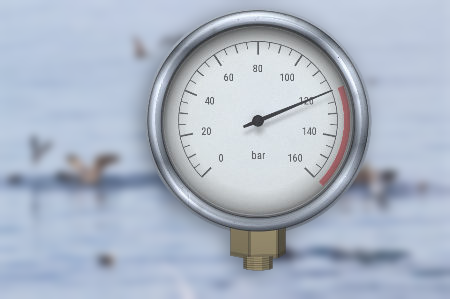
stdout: 120 (bar)
